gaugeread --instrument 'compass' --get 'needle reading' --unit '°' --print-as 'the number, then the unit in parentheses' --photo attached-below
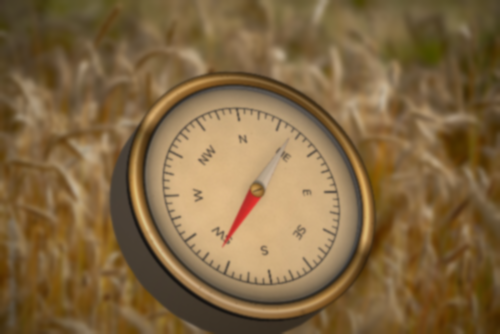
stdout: 220 (°)
